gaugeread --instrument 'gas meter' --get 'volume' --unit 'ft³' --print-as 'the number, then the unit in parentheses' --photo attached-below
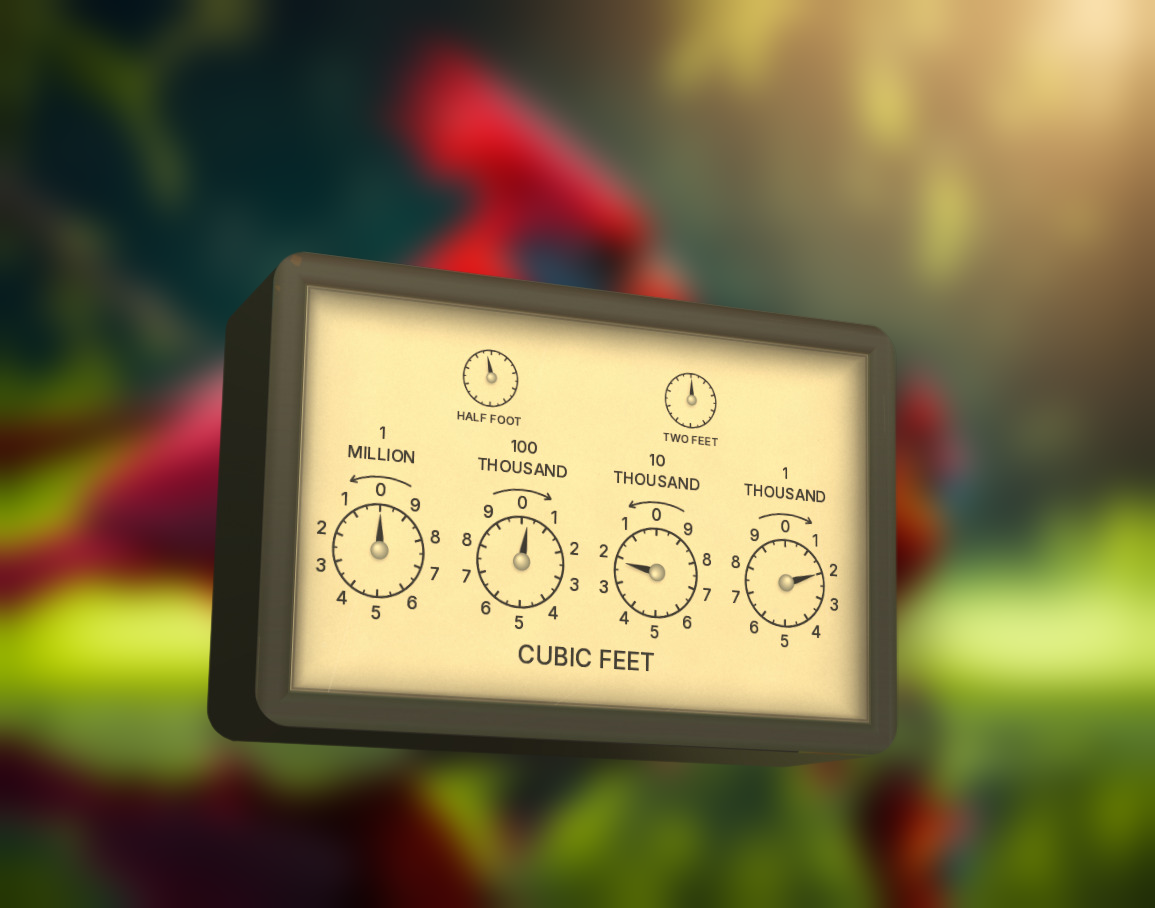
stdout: 2200 (ft³)
